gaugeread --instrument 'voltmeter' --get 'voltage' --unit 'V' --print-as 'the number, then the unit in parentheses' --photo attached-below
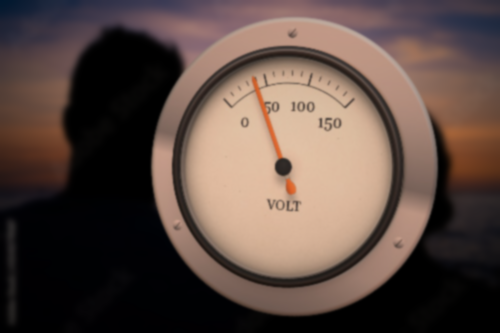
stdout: 40 (V)
